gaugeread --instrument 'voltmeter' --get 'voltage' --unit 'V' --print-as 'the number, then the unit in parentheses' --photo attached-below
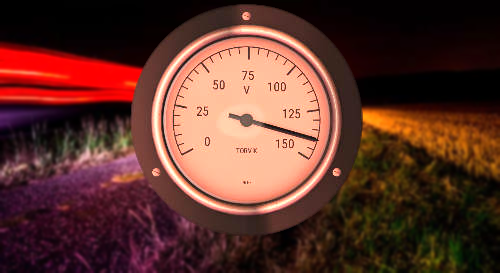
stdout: 140 (V)
